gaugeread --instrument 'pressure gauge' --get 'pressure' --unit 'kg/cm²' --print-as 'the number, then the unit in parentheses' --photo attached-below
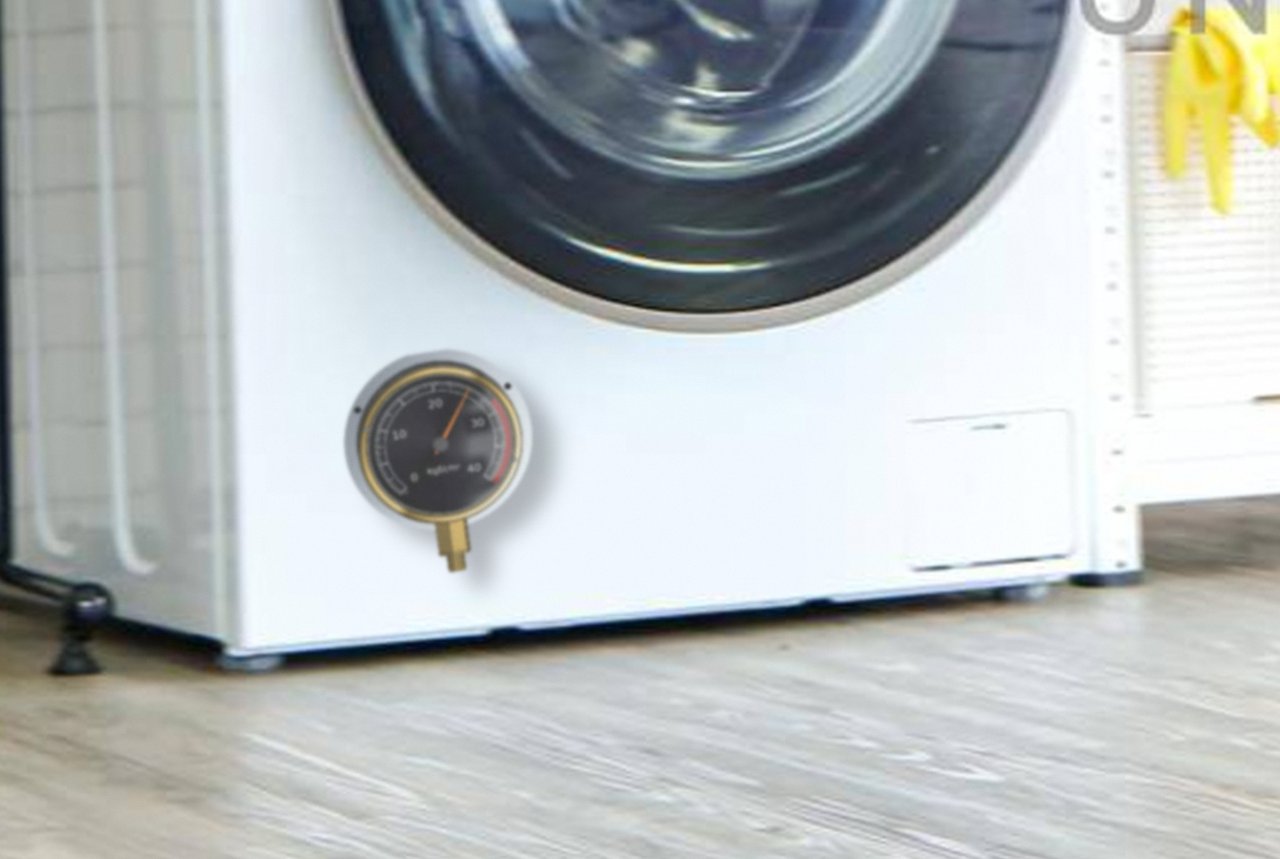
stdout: 25 (kg/cm²)
